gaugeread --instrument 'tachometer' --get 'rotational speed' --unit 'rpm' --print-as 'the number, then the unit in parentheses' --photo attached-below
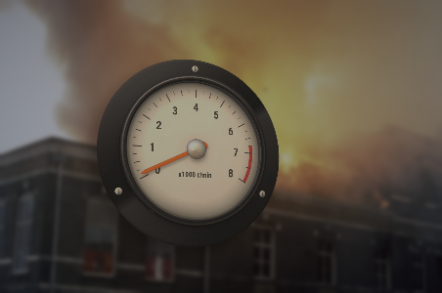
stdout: 125 (rpm)
